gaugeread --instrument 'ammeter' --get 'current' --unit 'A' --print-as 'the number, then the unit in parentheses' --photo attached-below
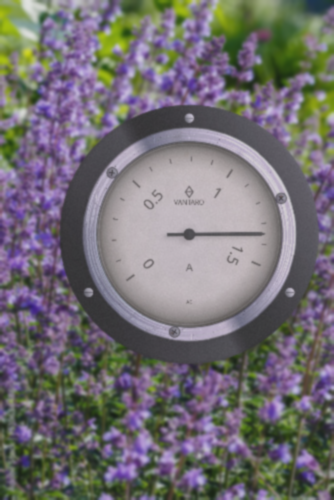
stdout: 1.35 (A)
